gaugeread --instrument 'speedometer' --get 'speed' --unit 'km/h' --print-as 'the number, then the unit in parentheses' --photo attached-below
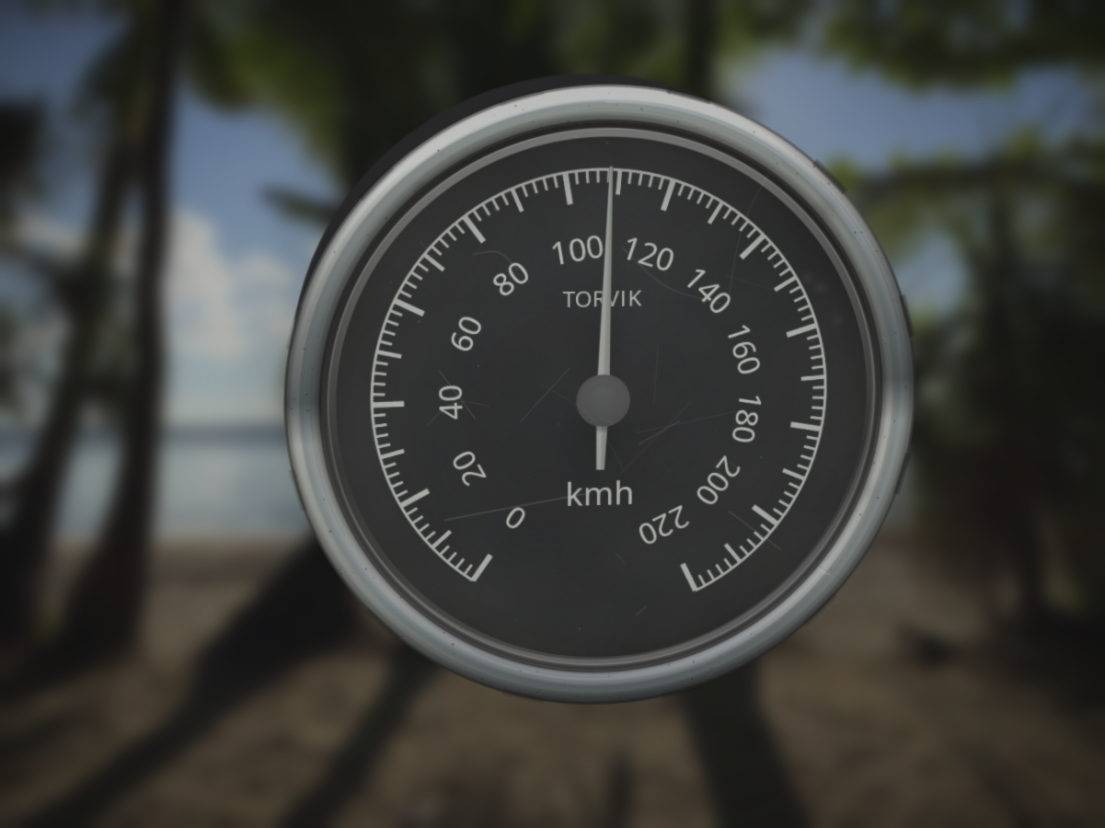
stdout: 108 (km/h)
